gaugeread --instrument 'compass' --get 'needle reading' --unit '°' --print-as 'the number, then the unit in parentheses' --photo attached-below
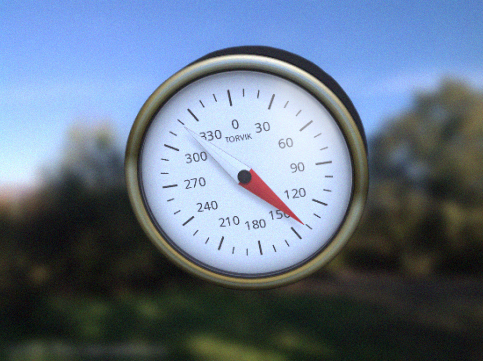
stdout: 140 (°)
